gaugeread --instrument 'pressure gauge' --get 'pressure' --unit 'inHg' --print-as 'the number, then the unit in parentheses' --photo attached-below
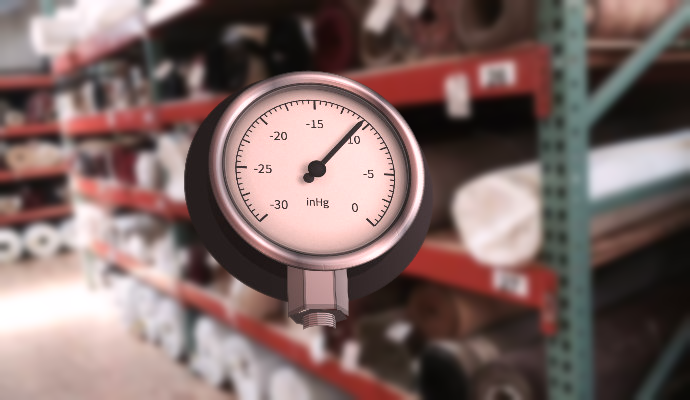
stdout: -10.5 (inHg)
